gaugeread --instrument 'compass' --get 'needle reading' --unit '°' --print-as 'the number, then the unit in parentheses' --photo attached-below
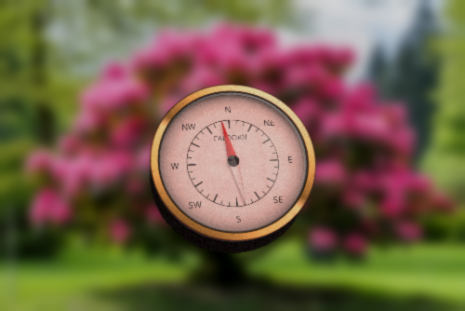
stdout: 350 (°)
